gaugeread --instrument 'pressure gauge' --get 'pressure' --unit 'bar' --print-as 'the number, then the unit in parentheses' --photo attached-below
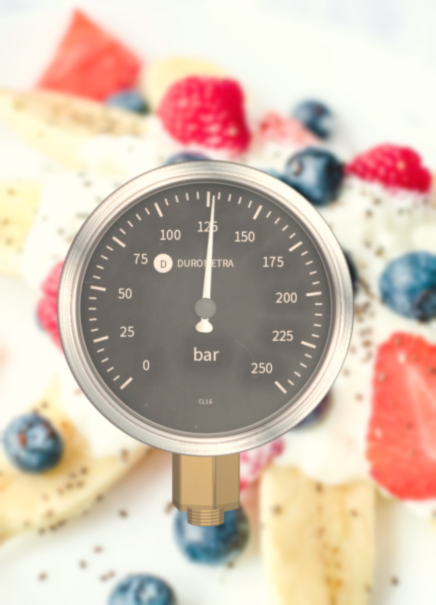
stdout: 127.5 (bar)
